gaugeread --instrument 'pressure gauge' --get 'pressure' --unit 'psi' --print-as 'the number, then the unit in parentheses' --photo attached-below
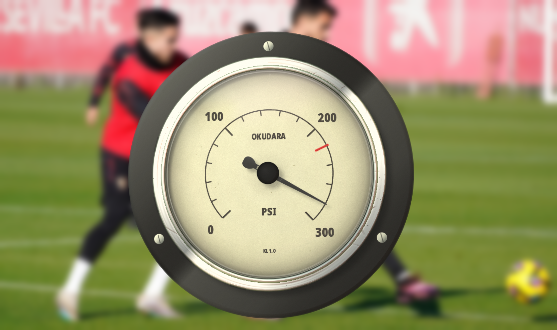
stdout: 280 (psi)
